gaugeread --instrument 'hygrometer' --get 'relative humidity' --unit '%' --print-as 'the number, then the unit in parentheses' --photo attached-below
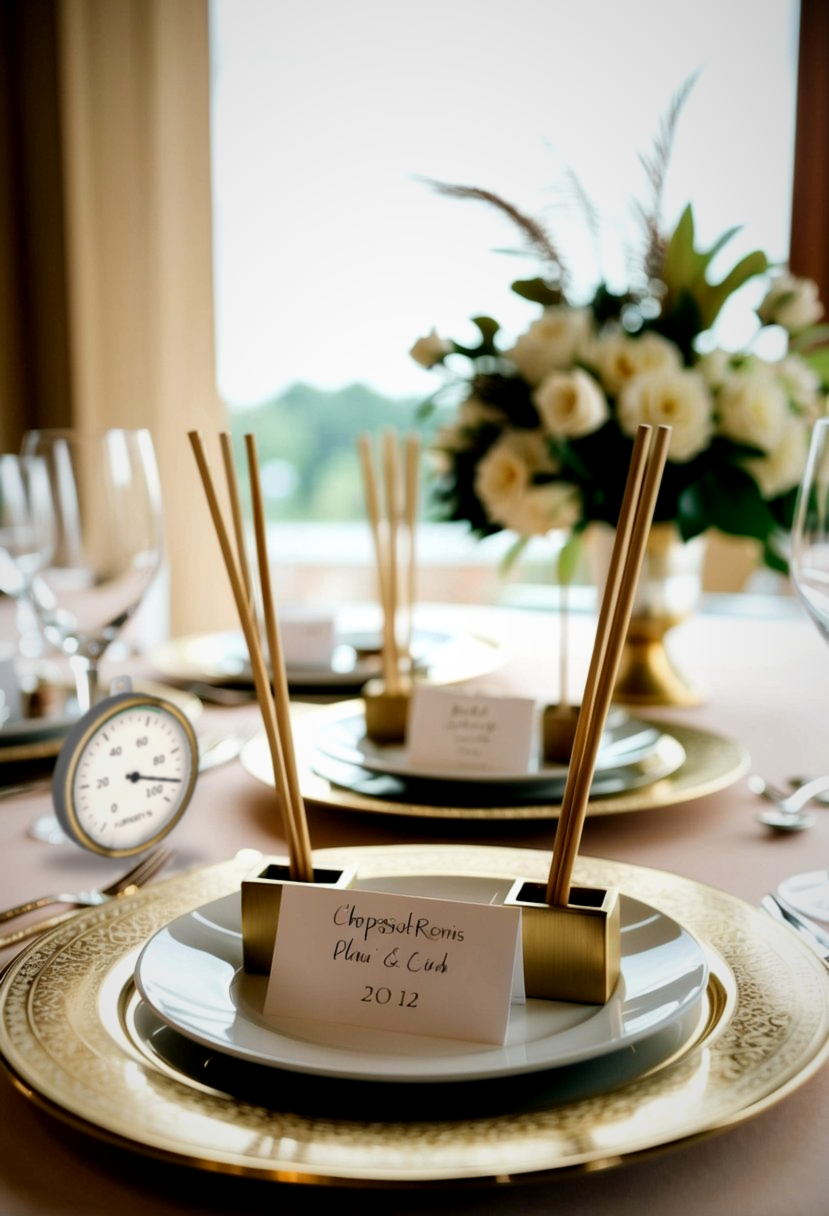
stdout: 92 (%)
